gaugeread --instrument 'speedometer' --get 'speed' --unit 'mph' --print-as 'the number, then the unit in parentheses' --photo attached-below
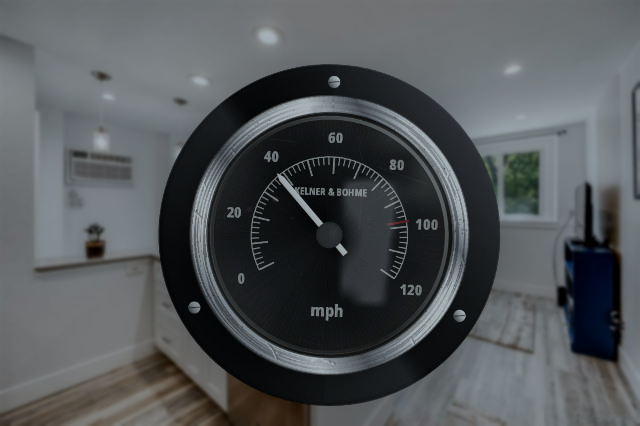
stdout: 38 (mph)
